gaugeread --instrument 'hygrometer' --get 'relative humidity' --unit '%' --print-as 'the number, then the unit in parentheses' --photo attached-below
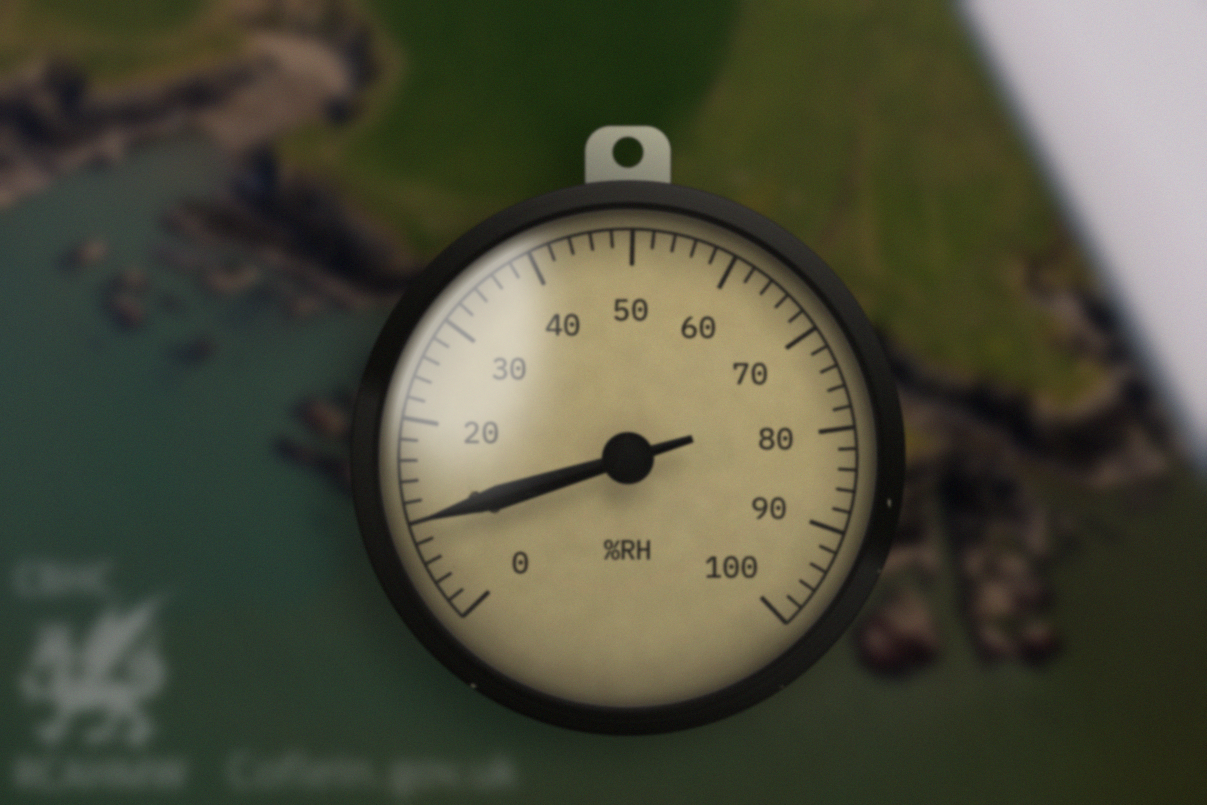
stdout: 10 (%)
